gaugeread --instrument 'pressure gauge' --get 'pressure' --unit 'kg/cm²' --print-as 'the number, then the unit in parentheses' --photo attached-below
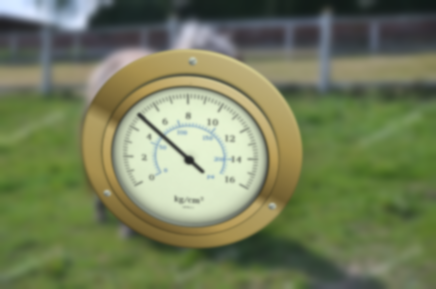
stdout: 5 (kg/cm²)
